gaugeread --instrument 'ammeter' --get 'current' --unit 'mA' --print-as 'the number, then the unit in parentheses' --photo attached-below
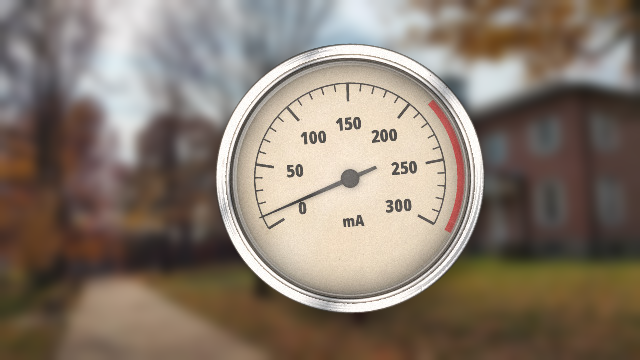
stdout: 10 (mA)
